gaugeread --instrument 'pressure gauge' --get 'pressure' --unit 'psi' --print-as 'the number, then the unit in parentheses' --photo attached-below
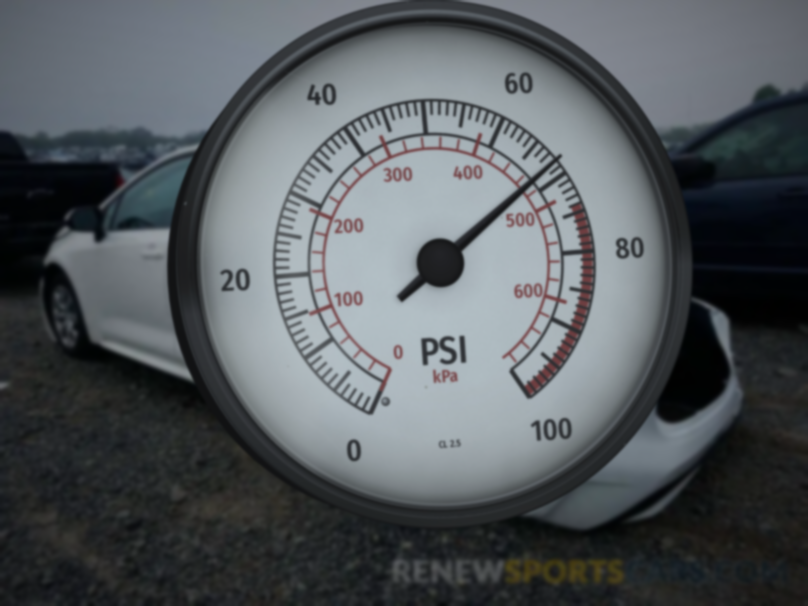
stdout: 68 (psi)
